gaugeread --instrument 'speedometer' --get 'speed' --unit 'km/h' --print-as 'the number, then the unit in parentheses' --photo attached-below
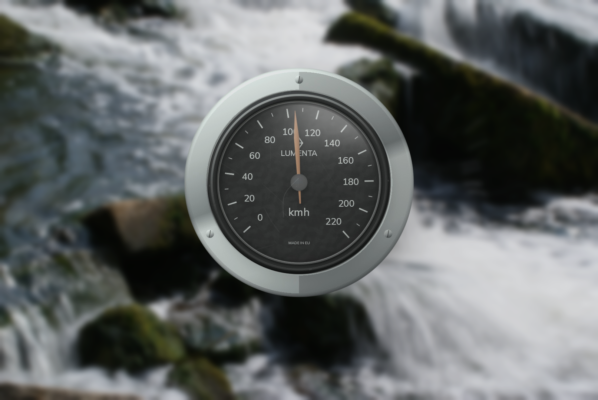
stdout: 105 (km/h)
